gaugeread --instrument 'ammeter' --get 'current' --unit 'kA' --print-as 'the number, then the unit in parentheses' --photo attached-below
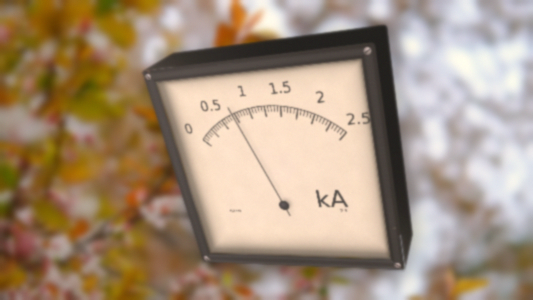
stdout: 0.75 (kA)
